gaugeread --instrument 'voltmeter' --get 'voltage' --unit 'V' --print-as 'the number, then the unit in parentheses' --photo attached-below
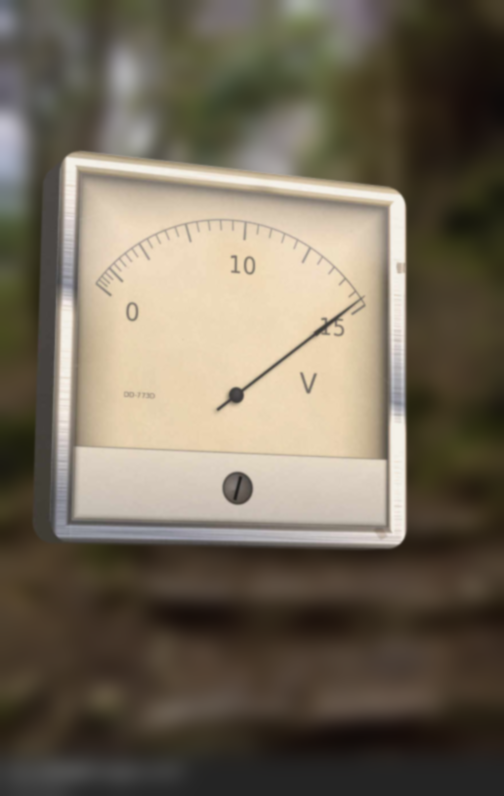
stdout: 14.75 (V)
